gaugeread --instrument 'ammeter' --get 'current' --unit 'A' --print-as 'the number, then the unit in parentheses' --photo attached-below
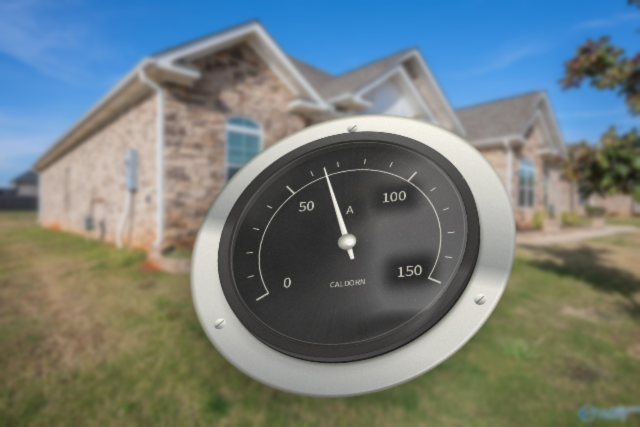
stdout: 65 (A)
